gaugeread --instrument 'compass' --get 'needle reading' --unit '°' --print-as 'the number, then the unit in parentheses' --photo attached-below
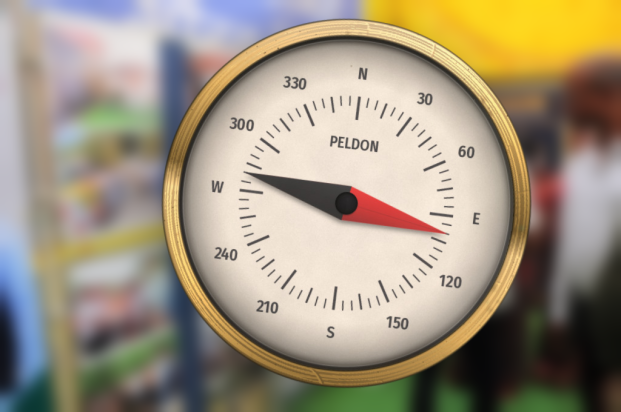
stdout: 100 (°)
